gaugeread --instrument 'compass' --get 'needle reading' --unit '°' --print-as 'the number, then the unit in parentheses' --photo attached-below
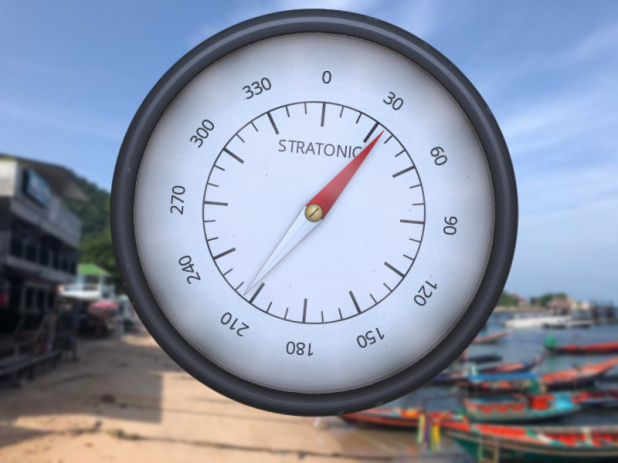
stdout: 35 (°)
